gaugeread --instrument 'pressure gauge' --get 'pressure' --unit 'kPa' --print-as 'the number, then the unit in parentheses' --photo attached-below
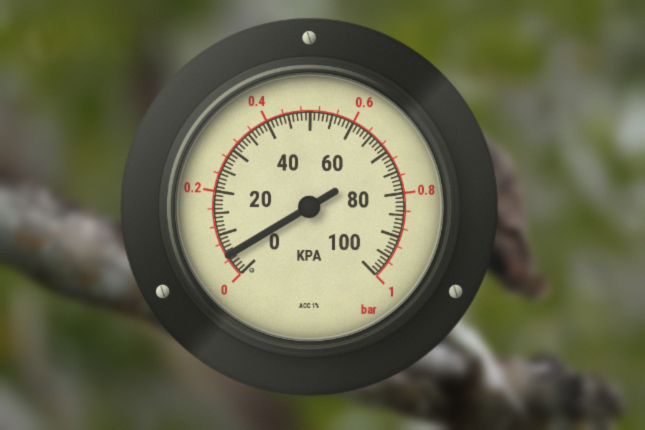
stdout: 5 (kPa)
